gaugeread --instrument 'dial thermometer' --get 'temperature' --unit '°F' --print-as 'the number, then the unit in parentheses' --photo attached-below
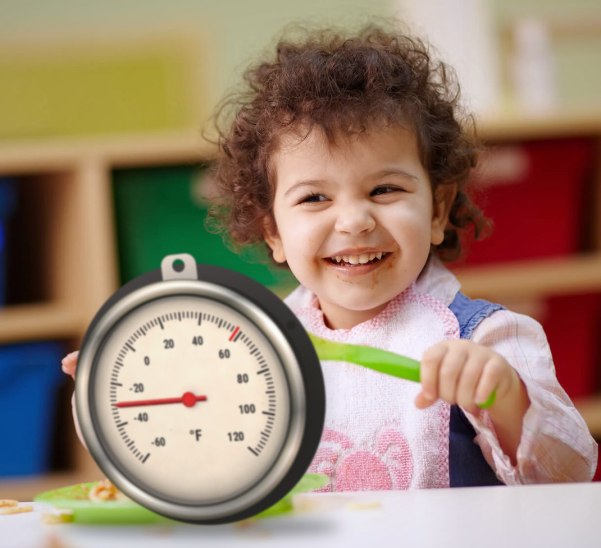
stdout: -30 (°F)
